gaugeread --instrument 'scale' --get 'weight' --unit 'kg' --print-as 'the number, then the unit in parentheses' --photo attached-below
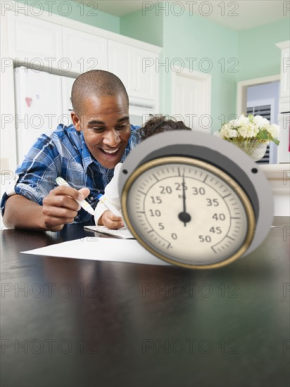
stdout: 26 (kg)
